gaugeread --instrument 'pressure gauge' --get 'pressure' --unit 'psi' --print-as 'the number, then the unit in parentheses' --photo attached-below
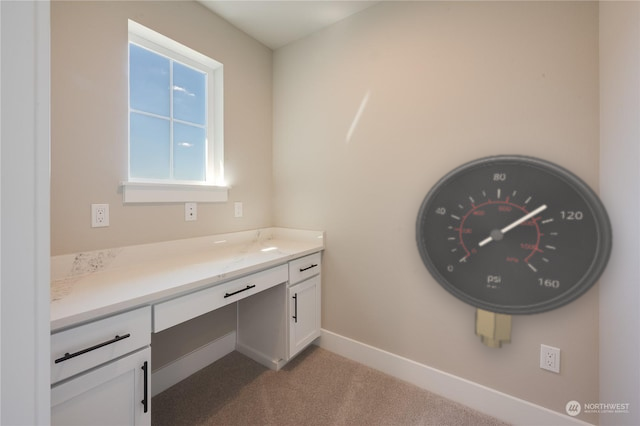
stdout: 110 (psi)
